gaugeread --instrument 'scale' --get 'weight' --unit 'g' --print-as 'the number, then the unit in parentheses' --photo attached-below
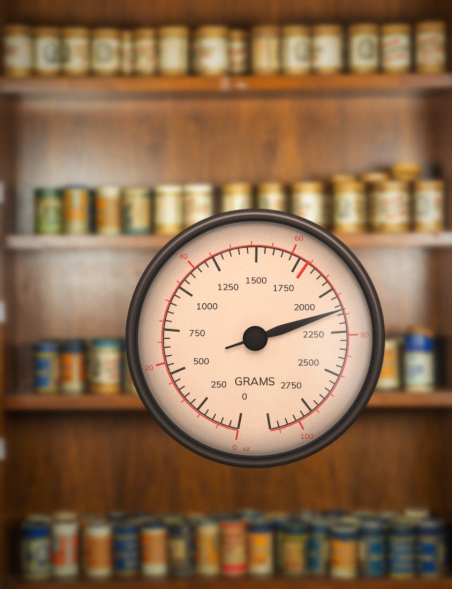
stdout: 2125 (g)
